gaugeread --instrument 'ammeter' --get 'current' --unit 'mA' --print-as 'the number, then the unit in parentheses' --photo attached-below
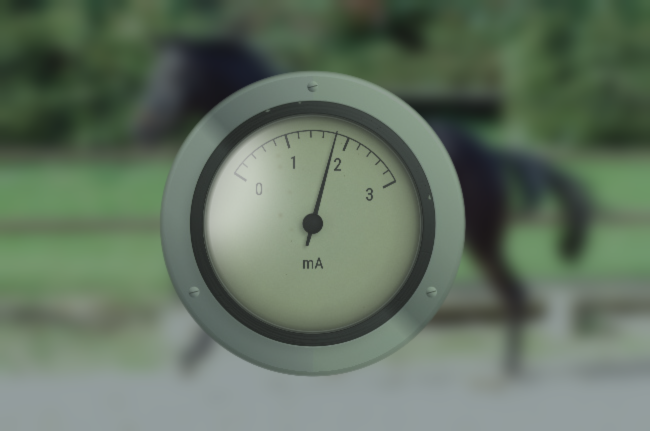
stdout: 1.8 (mA)
